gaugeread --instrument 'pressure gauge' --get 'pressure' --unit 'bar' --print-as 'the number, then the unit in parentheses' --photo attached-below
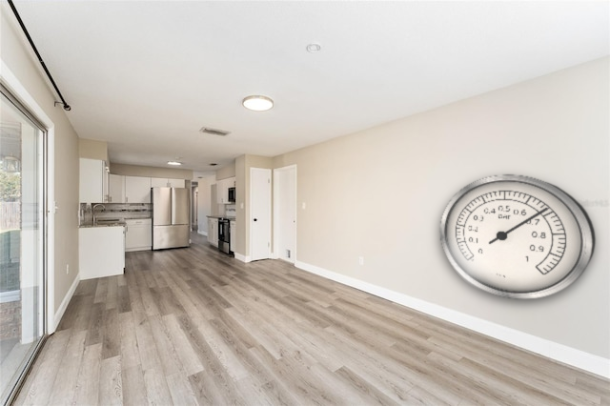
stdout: 0.68 (bar)
